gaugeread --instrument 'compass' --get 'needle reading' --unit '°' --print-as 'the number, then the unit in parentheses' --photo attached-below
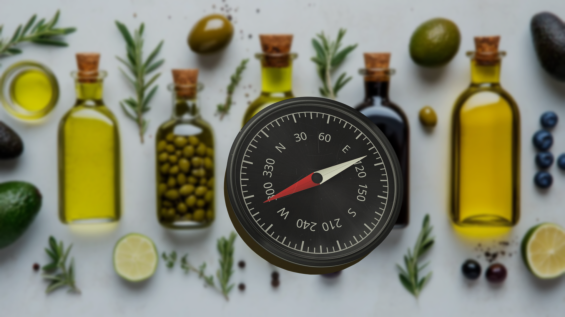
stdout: 290 (°)
